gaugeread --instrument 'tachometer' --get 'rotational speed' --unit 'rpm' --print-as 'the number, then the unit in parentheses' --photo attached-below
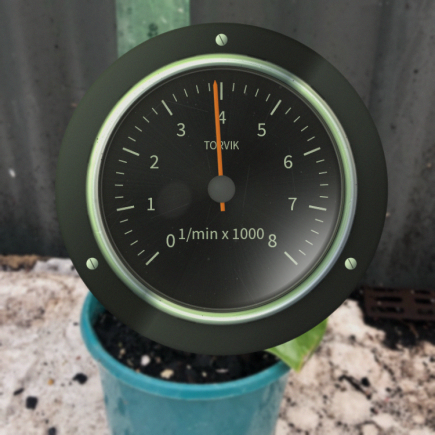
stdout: 3900 (rpm)
